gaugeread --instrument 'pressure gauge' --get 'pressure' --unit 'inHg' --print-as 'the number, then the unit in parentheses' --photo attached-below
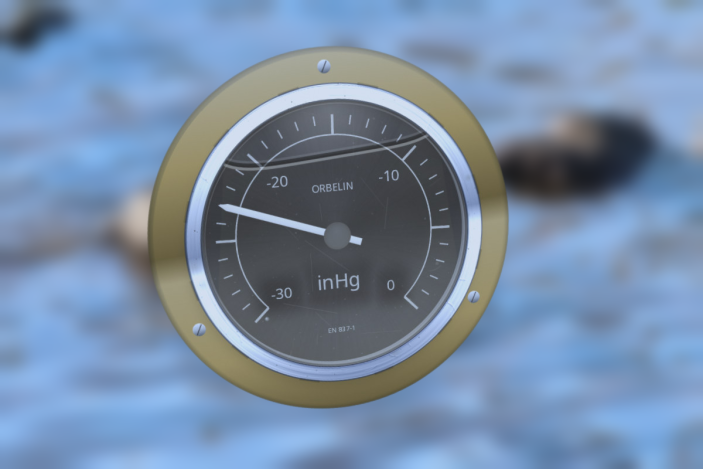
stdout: -23 (inHg)
